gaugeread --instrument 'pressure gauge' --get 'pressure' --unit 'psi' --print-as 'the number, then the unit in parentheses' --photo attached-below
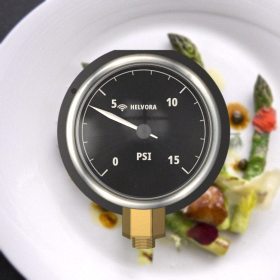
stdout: 4 (psi)
